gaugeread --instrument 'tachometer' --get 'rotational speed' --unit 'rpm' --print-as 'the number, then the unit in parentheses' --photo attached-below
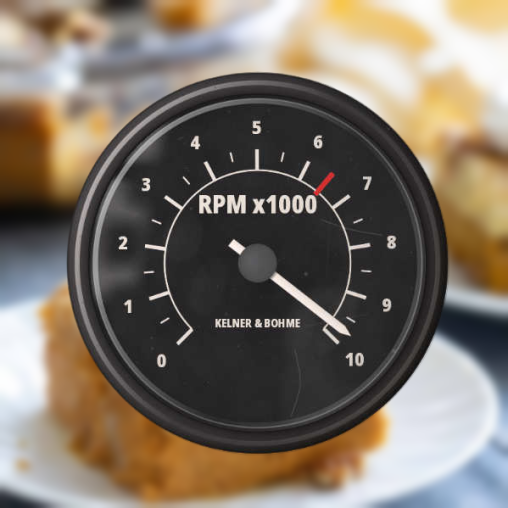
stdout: 9750 (rpm)
